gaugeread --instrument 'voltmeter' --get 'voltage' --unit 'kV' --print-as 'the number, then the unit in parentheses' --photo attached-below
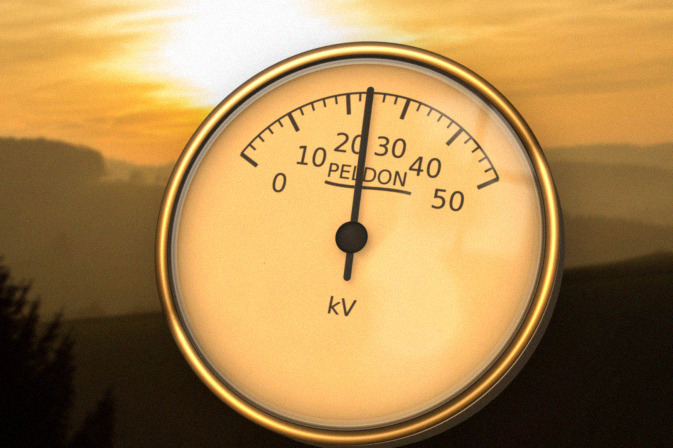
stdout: 24 (kV)
